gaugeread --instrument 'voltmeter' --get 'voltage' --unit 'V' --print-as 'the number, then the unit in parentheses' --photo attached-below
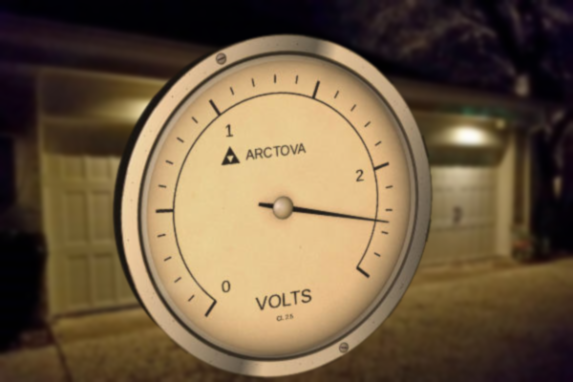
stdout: 2.25 (V)
